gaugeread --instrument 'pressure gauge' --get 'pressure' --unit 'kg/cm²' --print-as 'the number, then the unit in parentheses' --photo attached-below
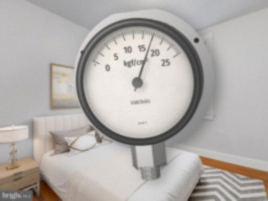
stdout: 17.5 (kg/cm²)
